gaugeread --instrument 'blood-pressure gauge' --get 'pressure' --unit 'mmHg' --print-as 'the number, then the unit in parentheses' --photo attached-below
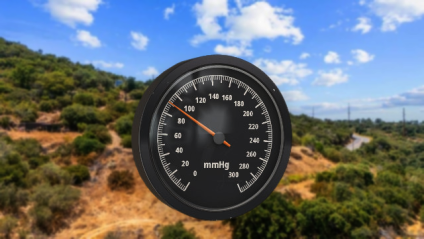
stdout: 90 (mmHg)
